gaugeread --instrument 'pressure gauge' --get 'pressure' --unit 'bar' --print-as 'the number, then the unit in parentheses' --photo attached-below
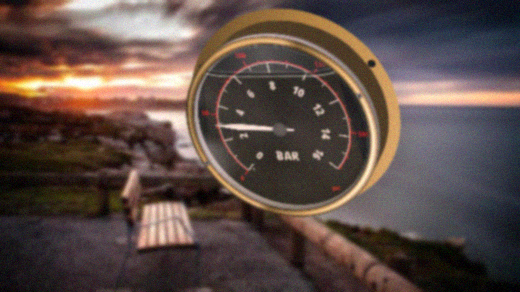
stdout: 3 (bar)
